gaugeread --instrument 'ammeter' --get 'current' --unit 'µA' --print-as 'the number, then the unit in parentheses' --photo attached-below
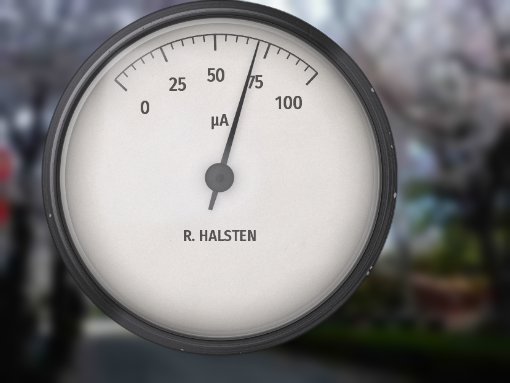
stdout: 70 (µA)
